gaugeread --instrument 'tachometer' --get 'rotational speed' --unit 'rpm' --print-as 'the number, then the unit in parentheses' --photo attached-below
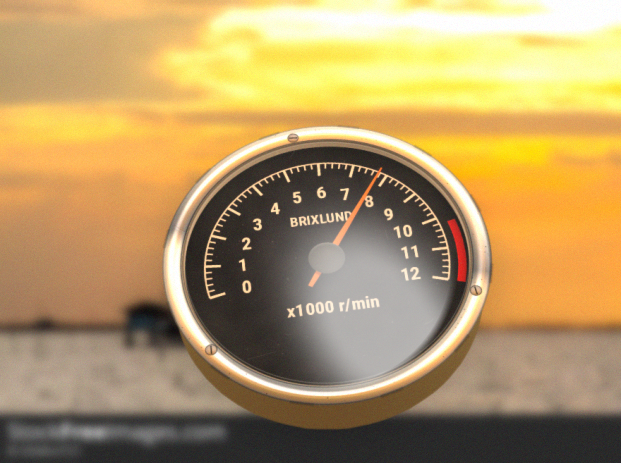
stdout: 7800 (rpm)
